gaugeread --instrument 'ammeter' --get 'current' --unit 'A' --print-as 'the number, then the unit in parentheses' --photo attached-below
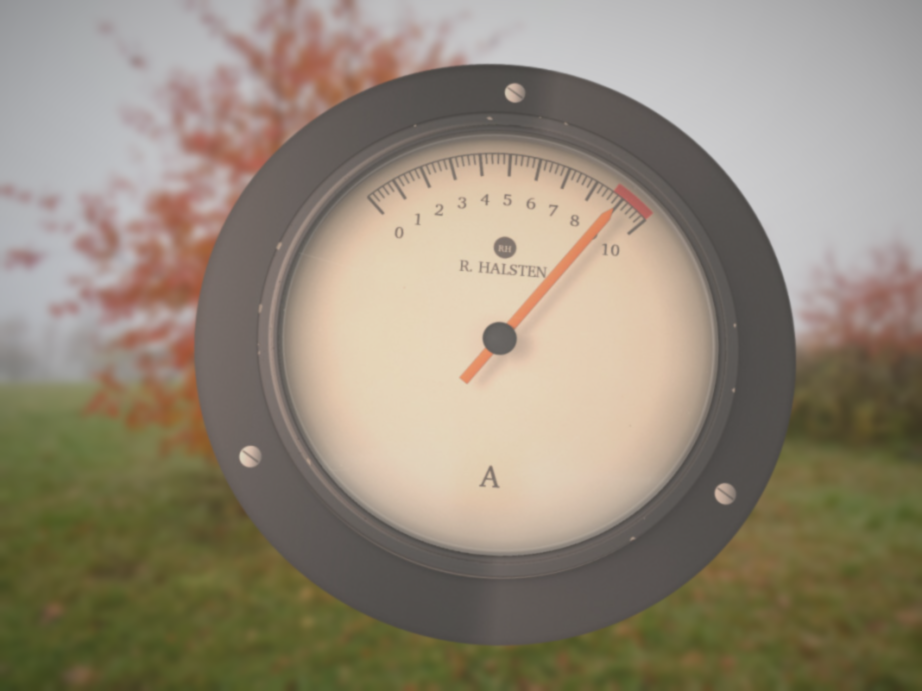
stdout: 9 (A)
